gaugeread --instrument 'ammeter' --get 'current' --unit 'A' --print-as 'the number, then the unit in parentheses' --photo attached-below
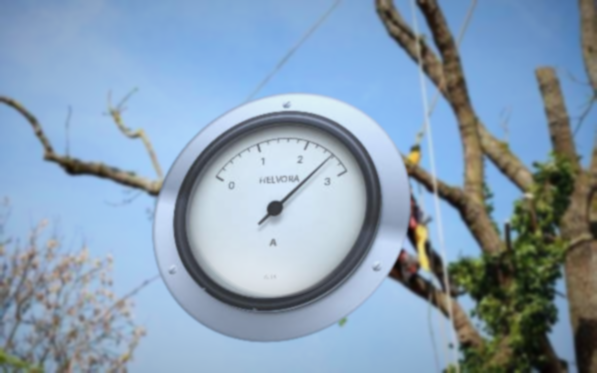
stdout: 2.6 (A)
